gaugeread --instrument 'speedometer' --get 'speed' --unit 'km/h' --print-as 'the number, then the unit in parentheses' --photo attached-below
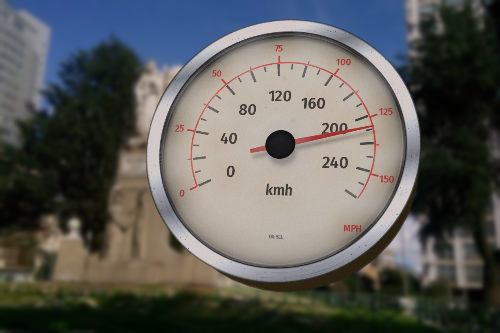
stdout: 210 (km/h)
